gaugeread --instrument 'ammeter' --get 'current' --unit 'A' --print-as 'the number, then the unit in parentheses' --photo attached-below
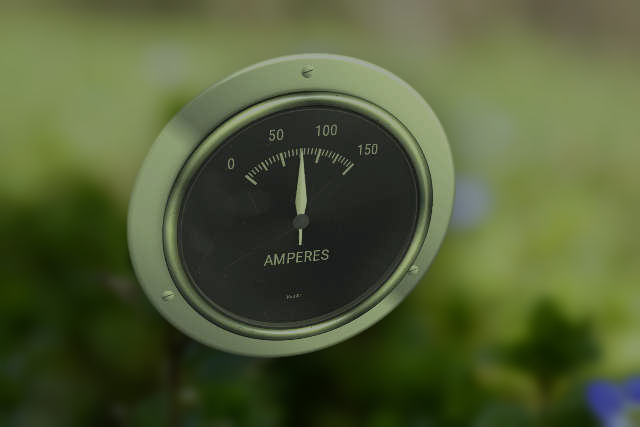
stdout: 75 (A)
